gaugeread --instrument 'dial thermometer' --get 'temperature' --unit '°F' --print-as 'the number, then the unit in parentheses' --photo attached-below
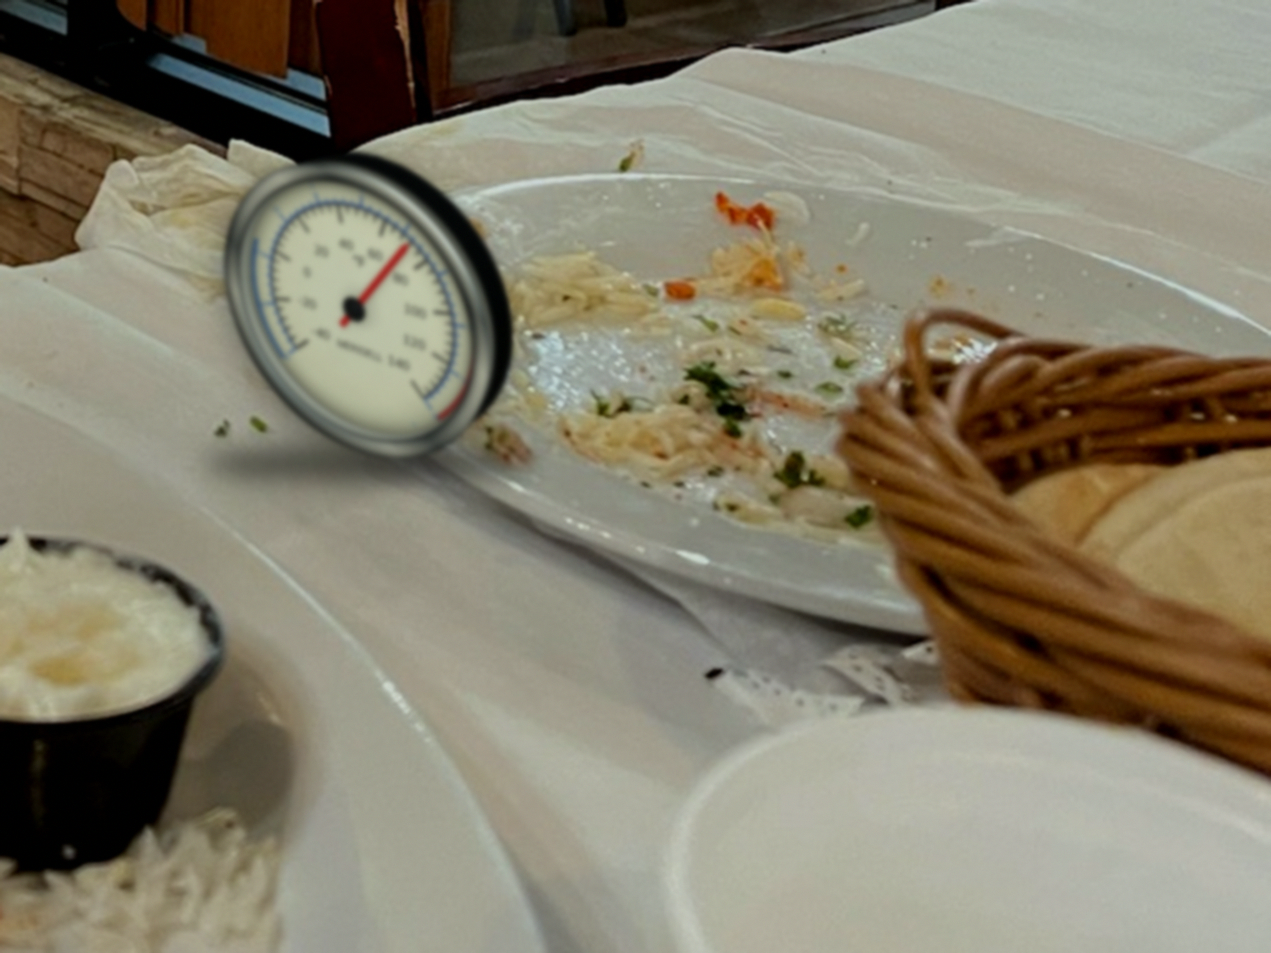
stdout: 72 (°F)
